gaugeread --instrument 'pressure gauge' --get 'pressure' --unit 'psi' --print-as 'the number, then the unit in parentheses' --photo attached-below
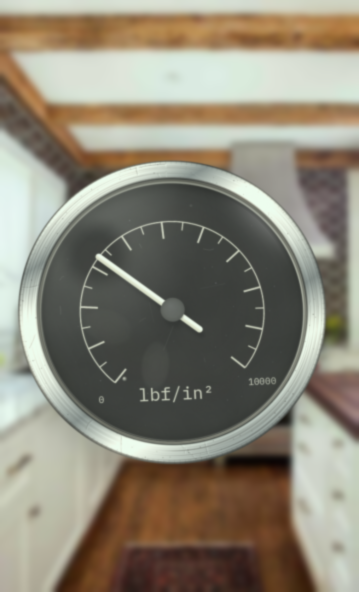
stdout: 3250 (psi)
